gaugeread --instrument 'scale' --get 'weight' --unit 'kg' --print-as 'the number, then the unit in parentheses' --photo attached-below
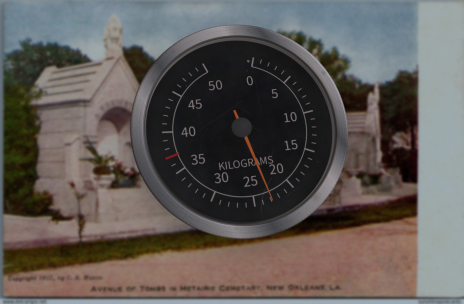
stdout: 23 (kg)
